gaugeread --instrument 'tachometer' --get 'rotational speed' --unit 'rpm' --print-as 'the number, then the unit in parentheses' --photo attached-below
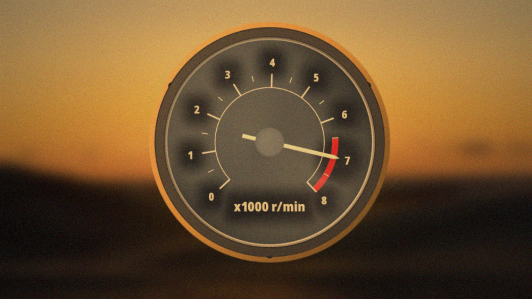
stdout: 7000 (rpm)
